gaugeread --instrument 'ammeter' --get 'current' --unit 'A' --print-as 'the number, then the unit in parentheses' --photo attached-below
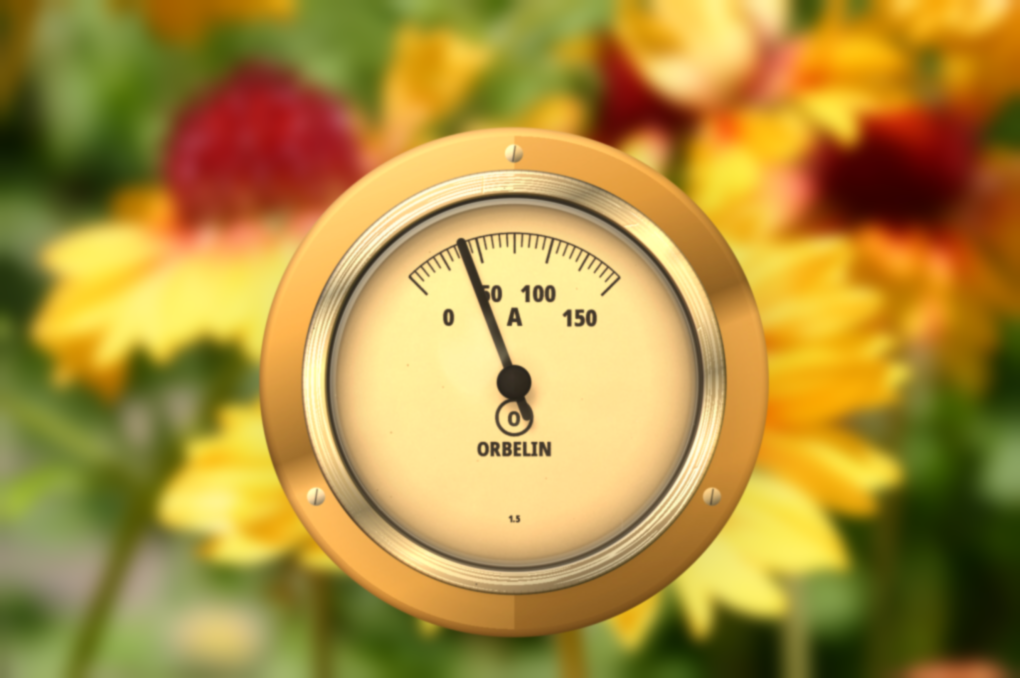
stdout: 40 (A)
